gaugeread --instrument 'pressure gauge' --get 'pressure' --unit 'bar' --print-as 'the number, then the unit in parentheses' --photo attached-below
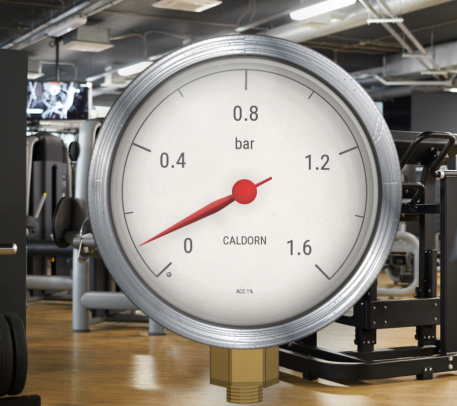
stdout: 0.1 (bar)
